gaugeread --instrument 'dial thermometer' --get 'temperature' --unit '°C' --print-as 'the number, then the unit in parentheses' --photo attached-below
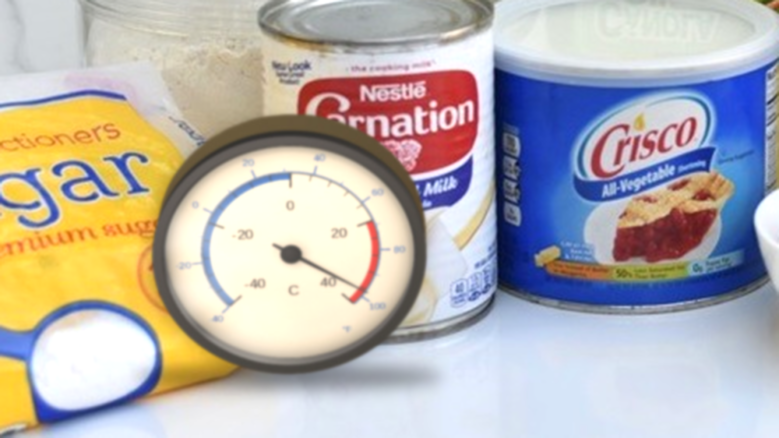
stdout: 36 (°C)
